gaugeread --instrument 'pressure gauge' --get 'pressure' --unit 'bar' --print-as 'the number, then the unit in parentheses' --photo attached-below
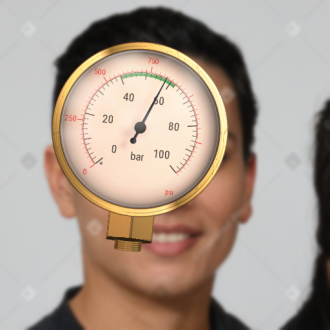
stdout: 58 (bar)
